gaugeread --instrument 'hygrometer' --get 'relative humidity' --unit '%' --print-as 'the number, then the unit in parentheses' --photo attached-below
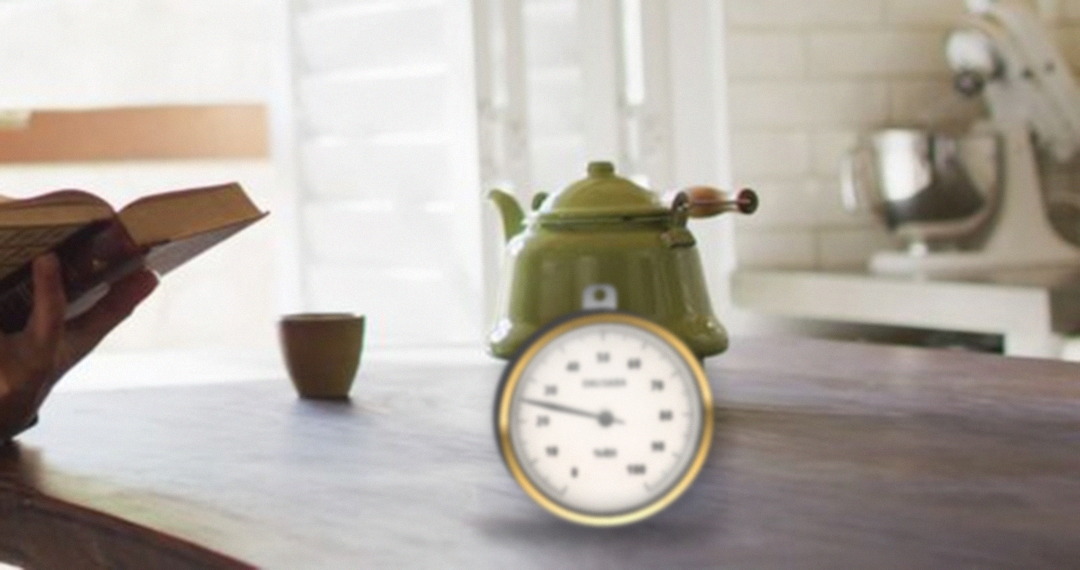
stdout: 25 (%)
